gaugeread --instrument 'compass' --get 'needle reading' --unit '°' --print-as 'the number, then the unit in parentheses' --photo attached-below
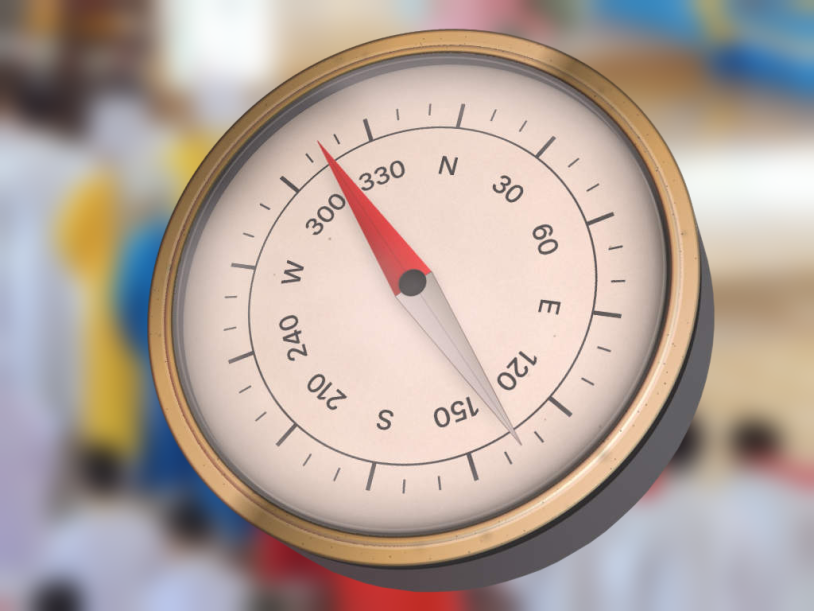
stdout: 315 (°)
